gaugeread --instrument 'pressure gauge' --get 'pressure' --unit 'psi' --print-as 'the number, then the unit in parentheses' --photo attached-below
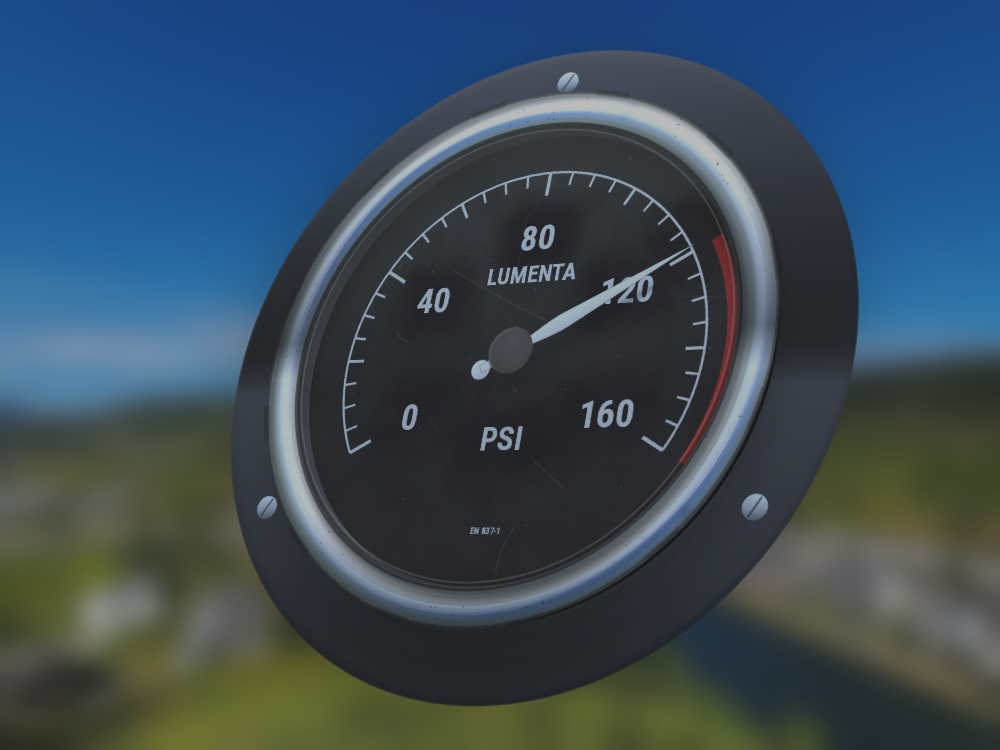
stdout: 120 (psi)
